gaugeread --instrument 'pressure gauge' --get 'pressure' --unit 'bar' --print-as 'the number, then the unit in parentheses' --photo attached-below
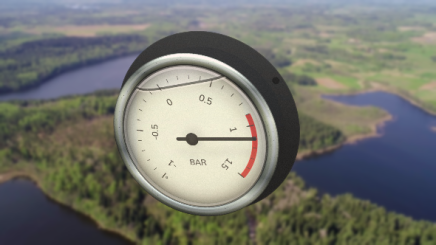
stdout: 1.1 (bar)
